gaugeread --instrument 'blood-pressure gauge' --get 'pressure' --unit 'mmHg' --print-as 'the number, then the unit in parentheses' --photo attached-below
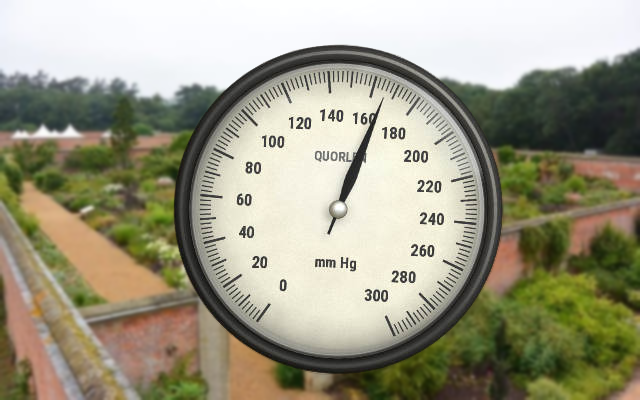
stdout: 166 (mmHg)
